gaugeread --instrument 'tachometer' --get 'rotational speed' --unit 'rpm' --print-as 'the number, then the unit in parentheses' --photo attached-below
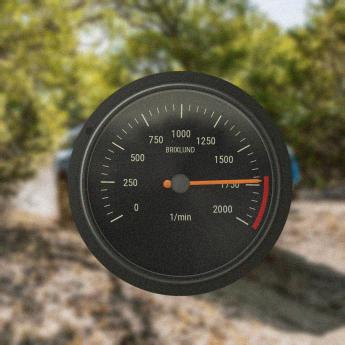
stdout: 1725 (rpm)
